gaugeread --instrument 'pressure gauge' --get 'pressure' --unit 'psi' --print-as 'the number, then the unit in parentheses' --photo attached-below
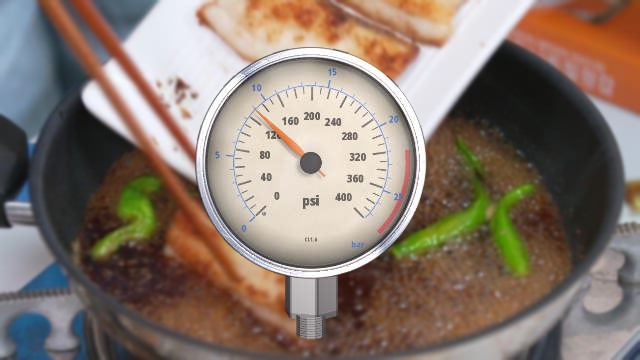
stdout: 130 (psi)
